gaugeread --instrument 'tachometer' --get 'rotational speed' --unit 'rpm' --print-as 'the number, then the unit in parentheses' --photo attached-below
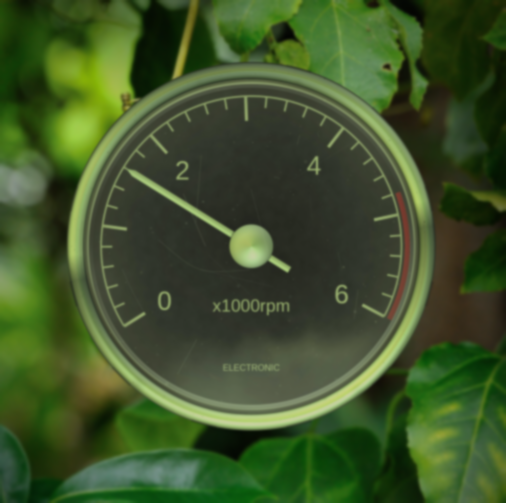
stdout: 1600 (rpm)
